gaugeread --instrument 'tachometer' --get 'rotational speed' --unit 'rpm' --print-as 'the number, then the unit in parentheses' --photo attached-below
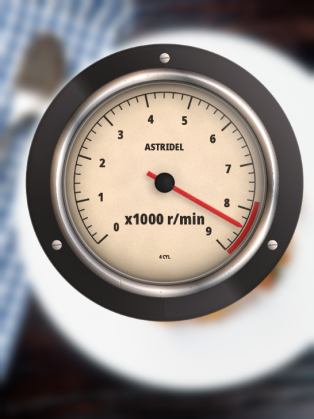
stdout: 8400 (rpm)
